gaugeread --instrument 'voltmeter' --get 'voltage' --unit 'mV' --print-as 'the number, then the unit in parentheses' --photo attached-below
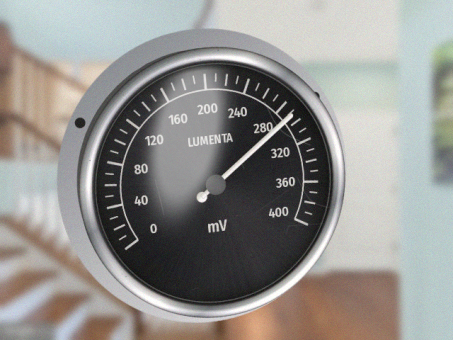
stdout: 290 (mV)
